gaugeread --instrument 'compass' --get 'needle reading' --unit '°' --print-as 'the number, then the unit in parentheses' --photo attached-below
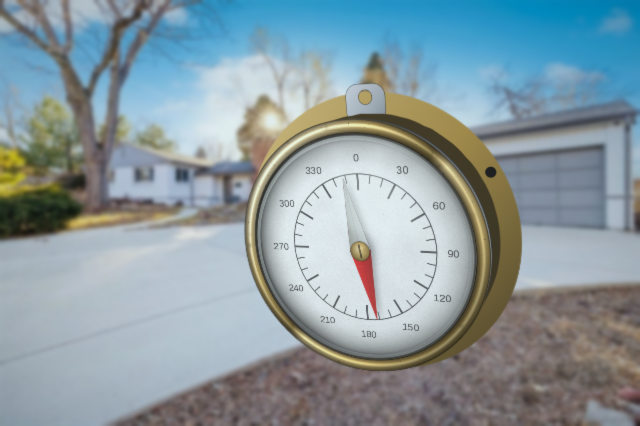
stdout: 170 (°)
